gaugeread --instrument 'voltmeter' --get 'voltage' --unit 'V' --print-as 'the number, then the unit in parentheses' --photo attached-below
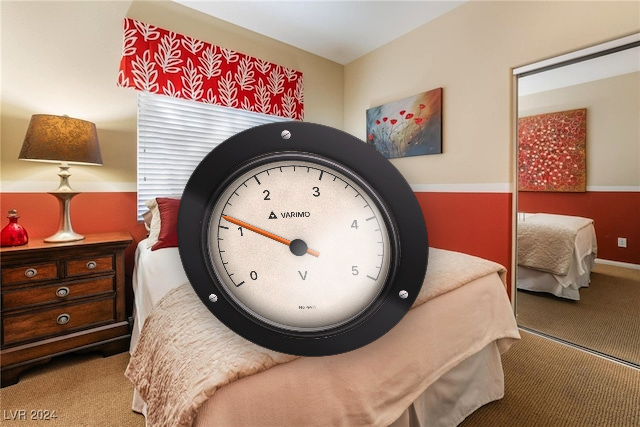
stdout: 1.2 (V)
